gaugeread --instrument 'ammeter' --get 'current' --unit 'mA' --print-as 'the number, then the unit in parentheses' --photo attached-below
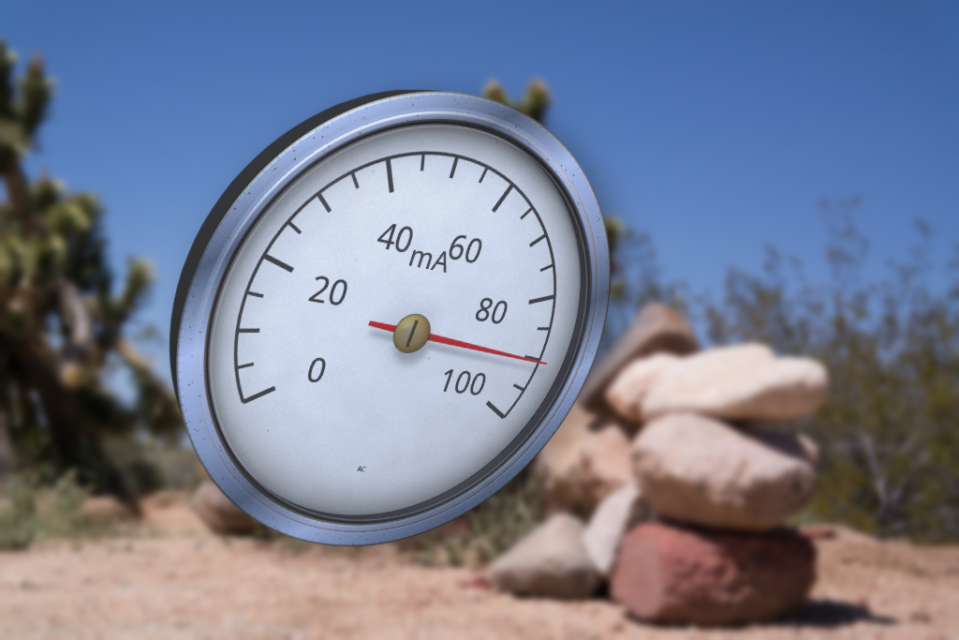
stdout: 90 (mA)
